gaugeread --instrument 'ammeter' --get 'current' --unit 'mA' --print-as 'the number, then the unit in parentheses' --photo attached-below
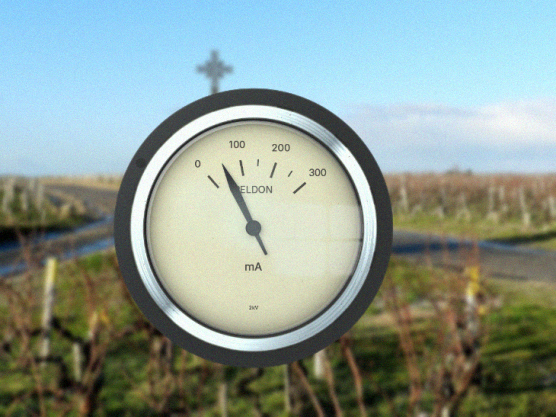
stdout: 50 (mA)
